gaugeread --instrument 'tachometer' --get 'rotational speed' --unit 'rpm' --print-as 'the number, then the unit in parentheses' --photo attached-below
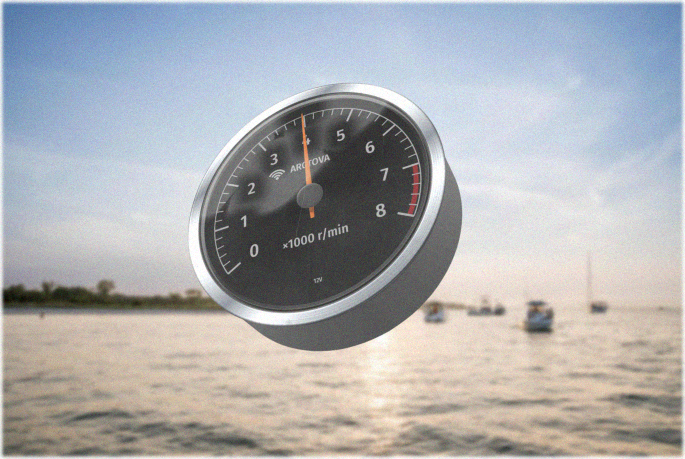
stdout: 4000 (rpm)
